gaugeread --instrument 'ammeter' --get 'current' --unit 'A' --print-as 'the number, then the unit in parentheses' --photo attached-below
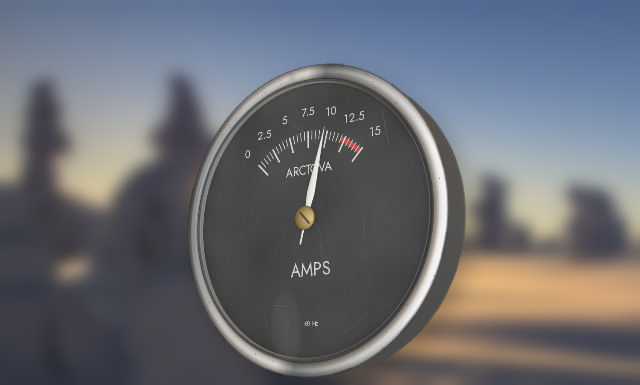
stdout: 10 (A)
